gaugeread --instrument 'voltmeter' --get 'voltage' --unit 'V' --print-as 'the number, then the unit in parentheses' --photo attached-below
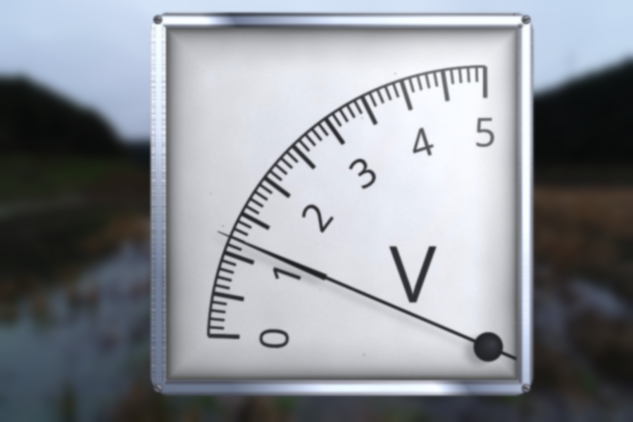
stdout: 1.2 (V)
